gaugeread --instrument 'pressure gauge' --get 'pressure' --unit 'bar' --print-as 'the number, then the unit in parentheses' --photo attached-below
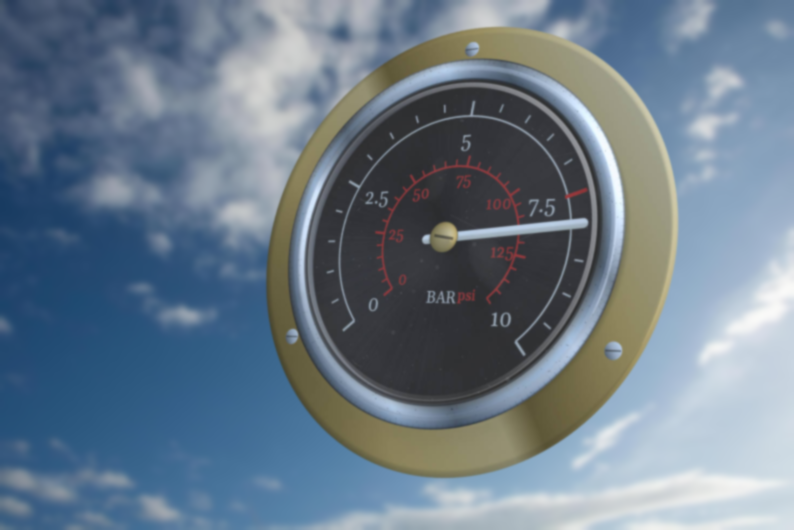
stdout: 8 (bar)
